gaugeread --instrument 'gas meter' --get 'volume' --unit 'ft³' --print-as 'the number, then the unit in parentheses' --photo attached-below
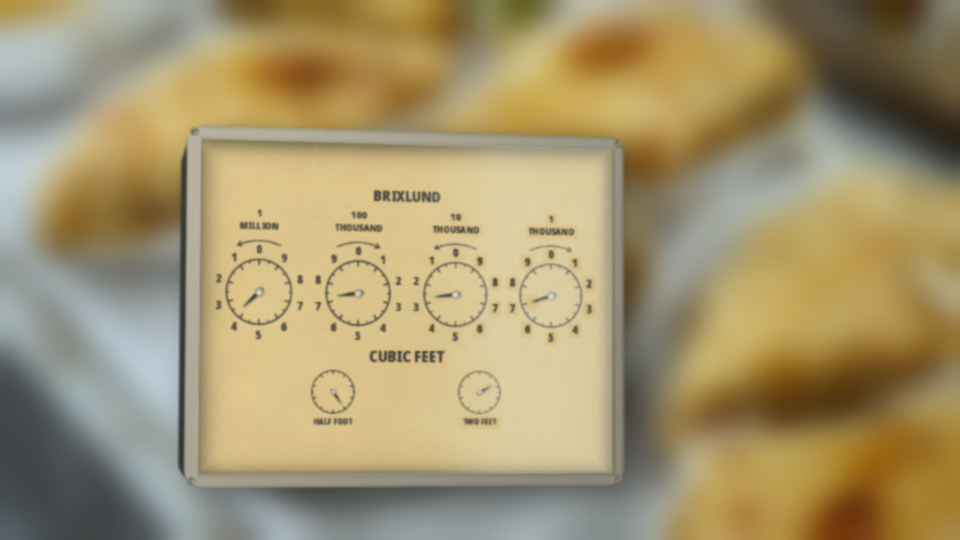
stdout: 372700 (ft³)
